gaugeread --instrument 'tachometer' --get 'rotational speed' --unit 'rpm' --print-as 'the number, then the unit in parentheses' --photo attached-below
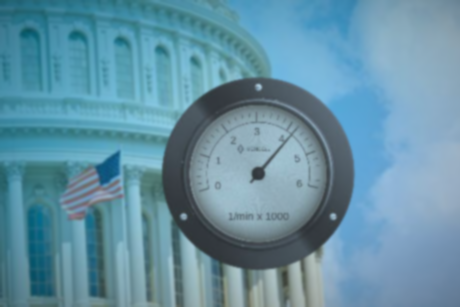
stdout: 4200 (rpm)
